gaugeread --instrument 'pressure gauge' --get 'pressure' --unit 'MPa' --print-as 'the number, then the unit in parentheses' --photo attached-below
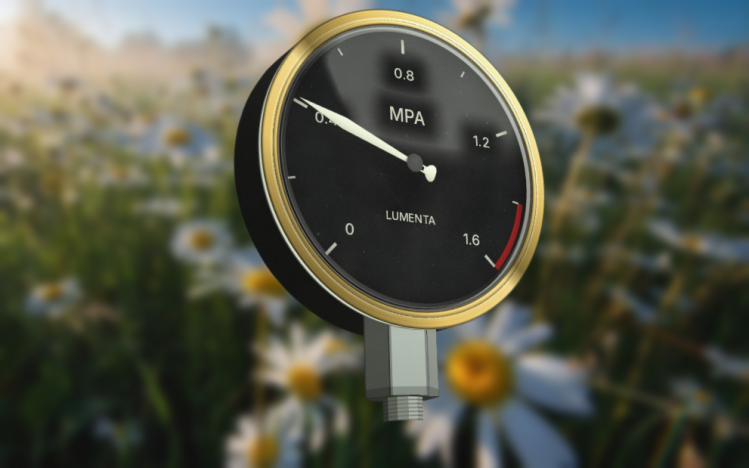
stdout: 0.4 (MPa)
